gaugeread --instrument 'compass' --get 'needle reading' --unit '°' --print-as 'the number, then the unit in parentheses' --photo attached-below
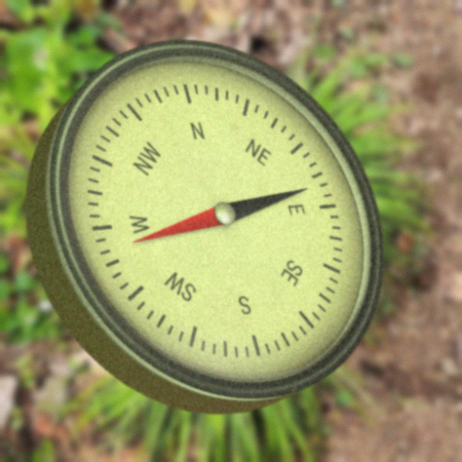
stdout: 260 (°)
